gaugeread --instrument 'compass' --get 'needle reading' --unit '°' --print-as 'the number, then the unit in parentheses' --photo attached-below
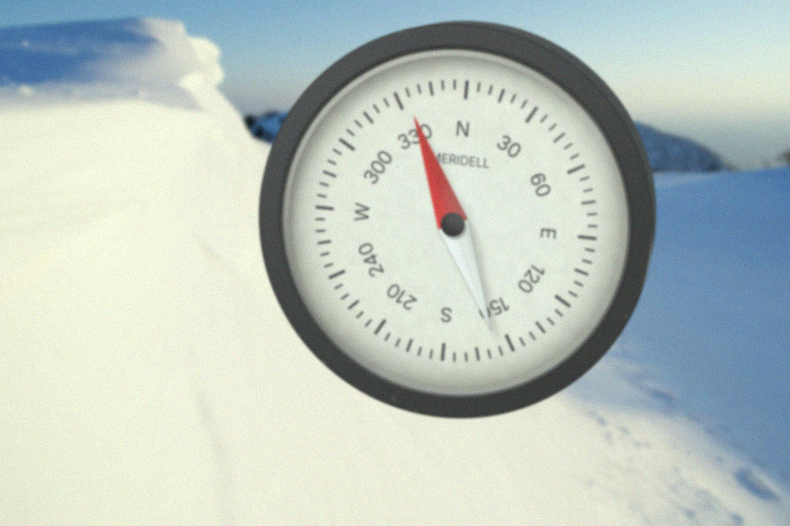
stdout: 335 (°)
